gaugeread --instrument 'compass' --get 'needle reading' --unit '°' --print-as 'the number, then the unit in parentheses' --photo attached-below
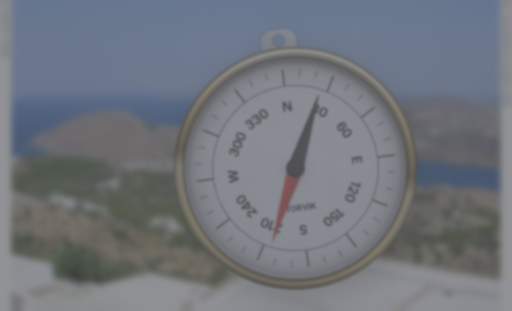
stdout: 205 (°)
